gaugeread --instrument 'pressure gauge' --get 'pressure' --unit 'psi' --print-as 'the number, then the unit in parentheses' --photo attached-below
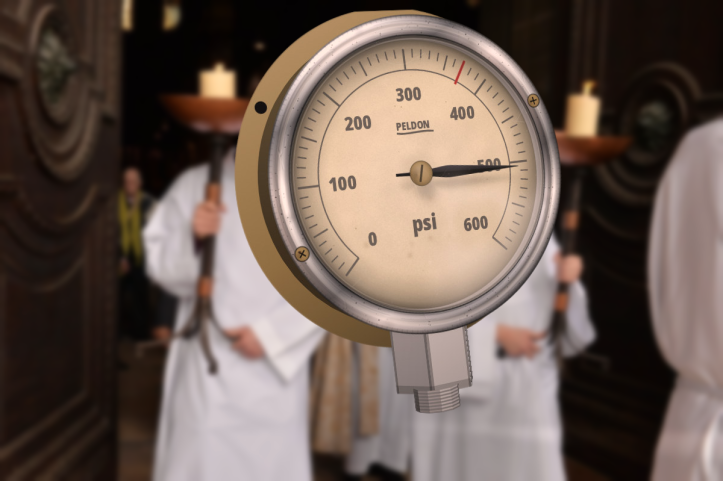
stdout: 505 (psi)
